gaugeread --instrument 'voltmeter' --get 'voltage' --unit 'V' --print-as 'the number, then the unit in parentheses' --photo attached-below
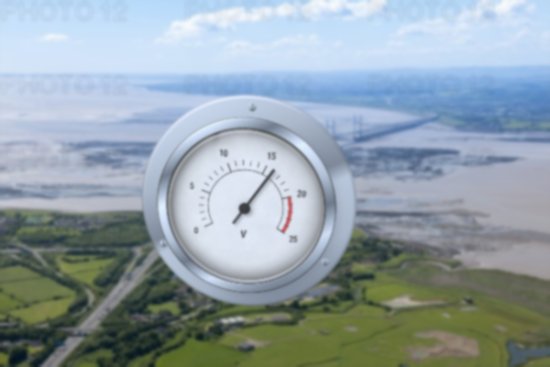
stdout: 16 (V)
